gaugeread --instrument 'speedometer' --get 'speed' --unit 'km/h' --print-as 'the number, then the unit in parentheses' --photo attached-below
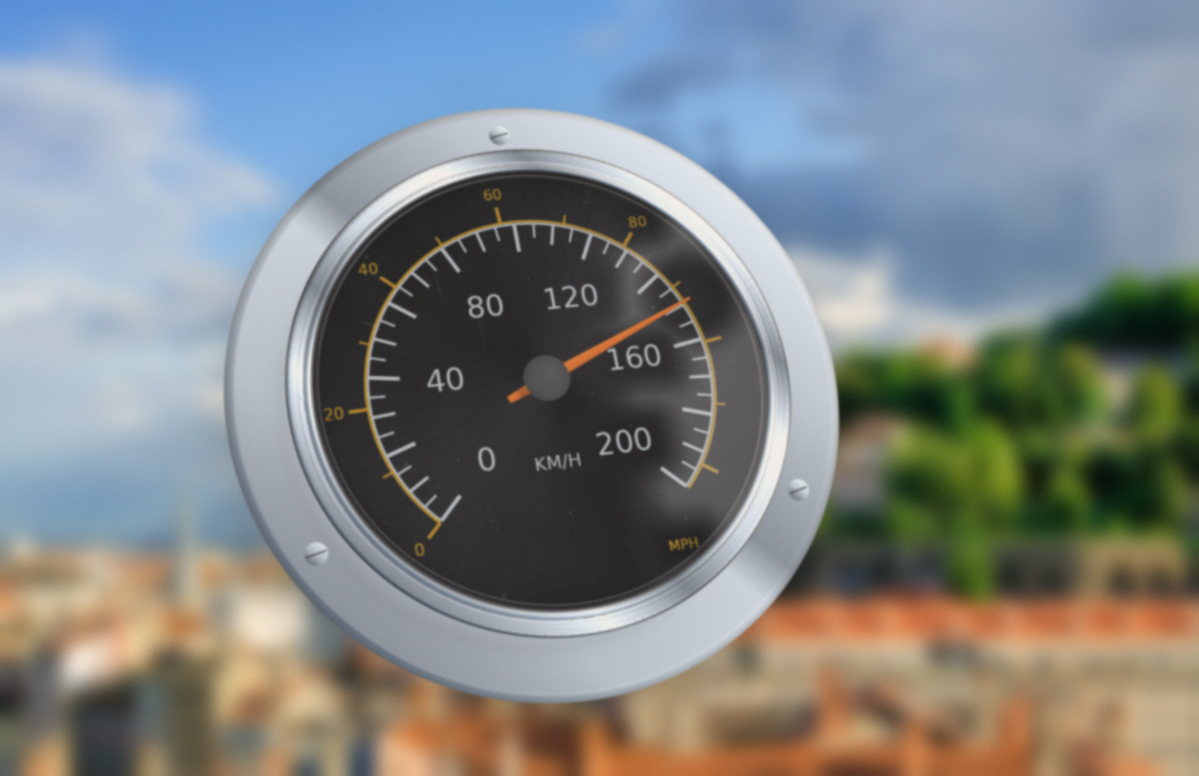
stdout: 150 (km/h)
